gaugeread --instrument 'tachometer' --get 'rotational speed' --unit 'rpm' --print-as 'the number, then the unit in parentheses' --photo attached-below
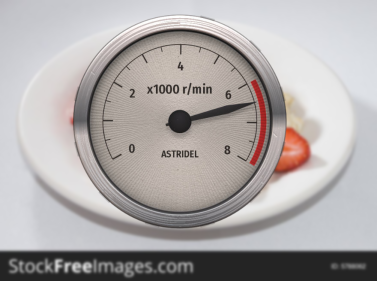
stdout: 6500 (rpm)
